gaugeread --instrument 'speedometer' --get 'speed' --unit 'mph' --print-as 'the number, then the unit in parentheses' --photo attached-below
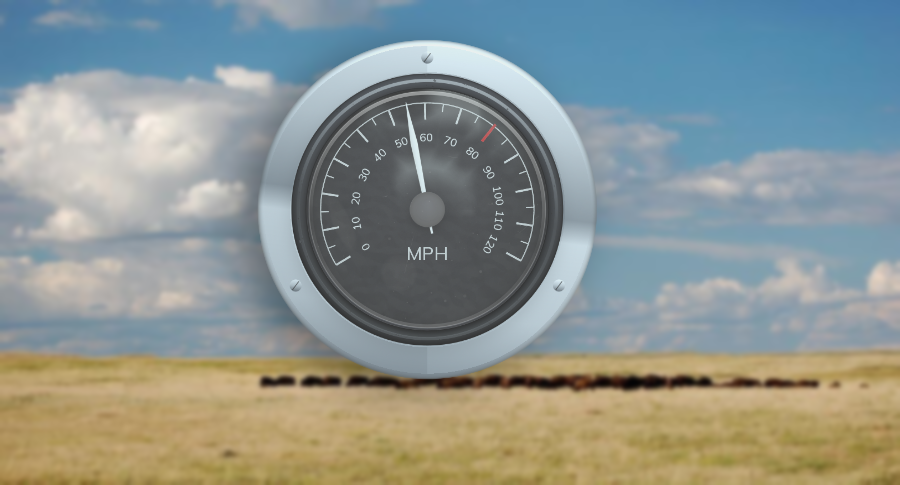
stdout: 55 (mph)
